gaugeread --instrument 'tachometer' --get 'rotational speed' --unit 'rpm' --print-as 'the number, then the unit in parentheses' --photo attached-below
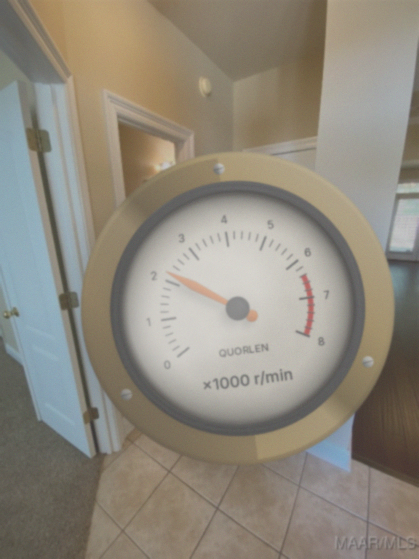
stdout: 2200 (rpm)
